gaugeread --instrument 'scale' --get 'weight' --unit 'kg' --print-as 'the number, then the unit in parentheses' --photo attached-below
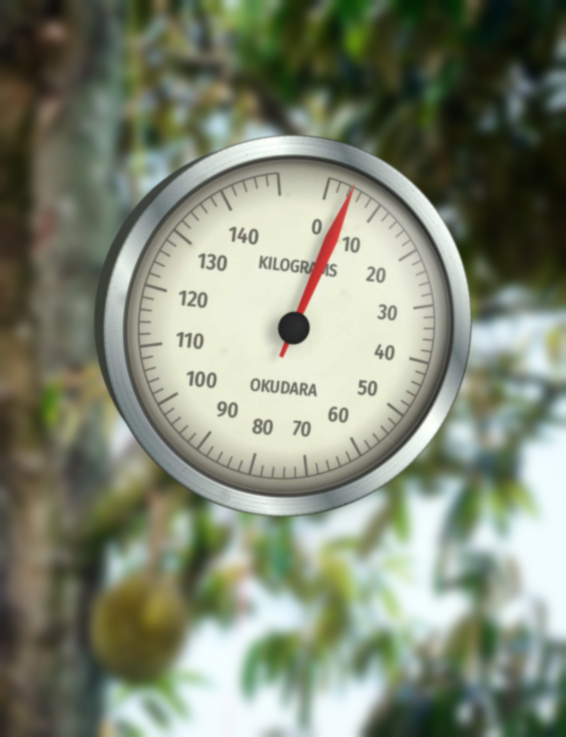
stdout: 4 (kg)
